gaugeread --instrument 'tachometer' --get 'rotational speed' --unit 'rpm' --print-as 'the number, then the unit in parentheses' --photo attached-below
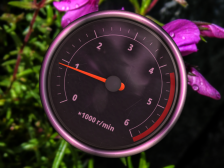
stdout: 900 (rpm)
